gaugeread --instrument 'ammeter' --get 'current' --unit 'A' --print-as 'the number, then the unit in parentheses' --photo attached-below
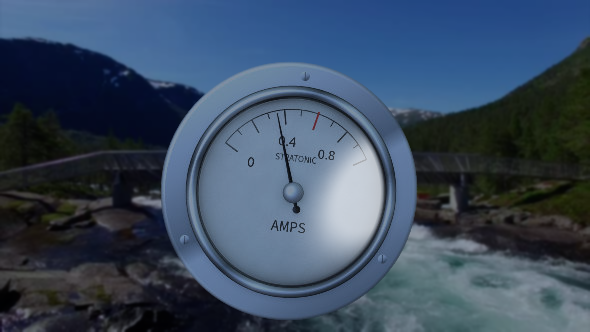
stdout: 0.35 (A)
